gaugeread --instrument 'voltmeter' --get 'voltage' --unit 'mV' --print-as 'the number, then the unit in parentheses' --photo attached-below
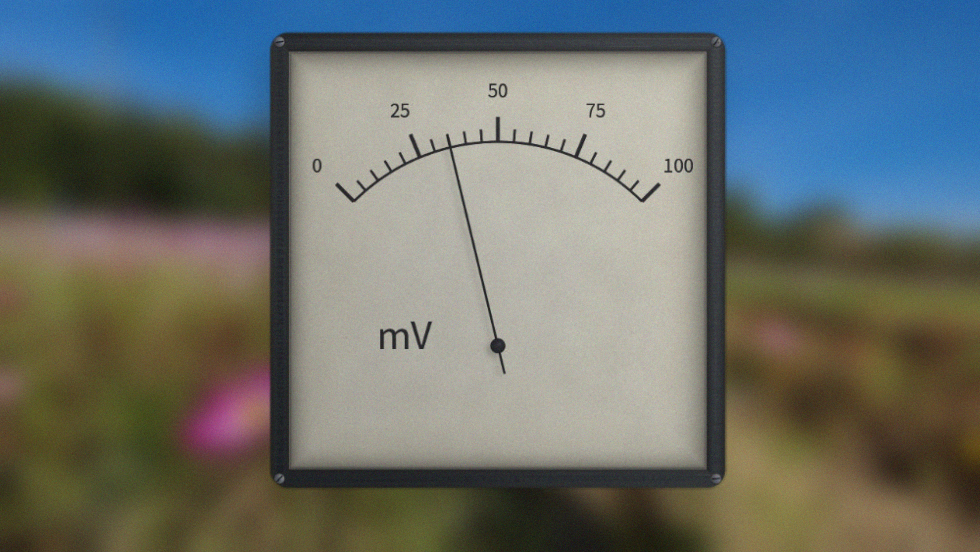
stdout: 35 (mV)
